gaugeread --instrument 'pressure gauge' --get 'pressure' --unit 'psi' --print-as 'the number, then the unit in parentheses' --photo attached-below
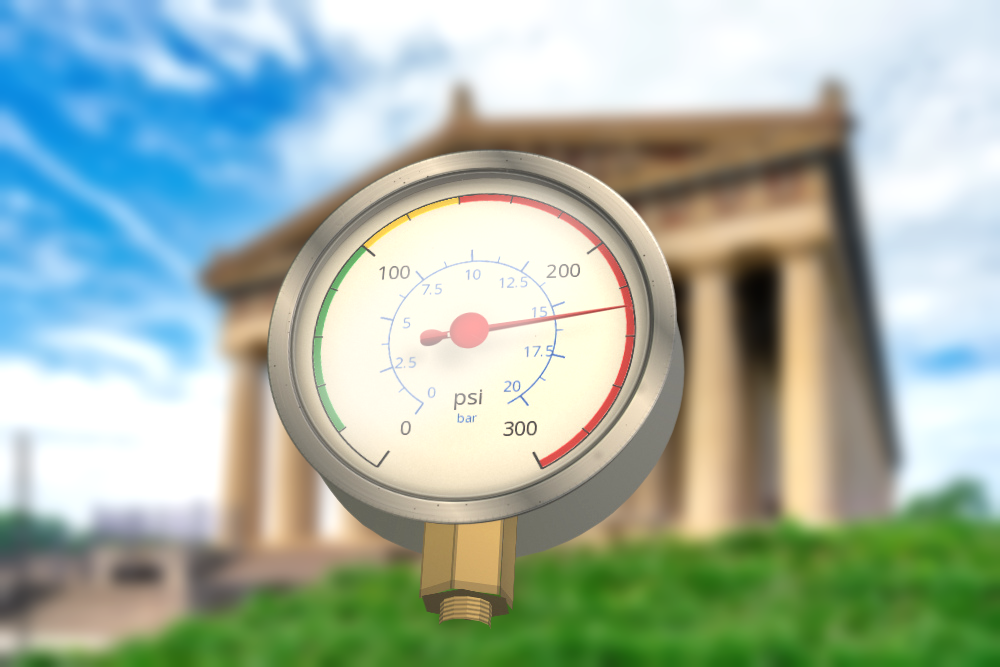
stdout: 230 (psi)
